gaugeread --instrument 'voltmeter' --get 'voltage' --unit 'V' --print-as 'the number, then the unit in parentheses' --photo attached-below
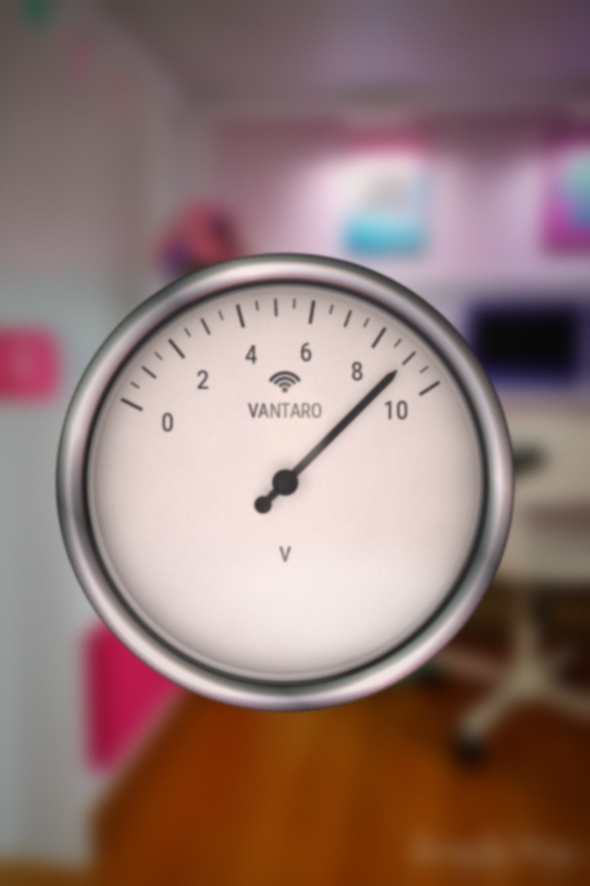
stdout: 9 (V)
